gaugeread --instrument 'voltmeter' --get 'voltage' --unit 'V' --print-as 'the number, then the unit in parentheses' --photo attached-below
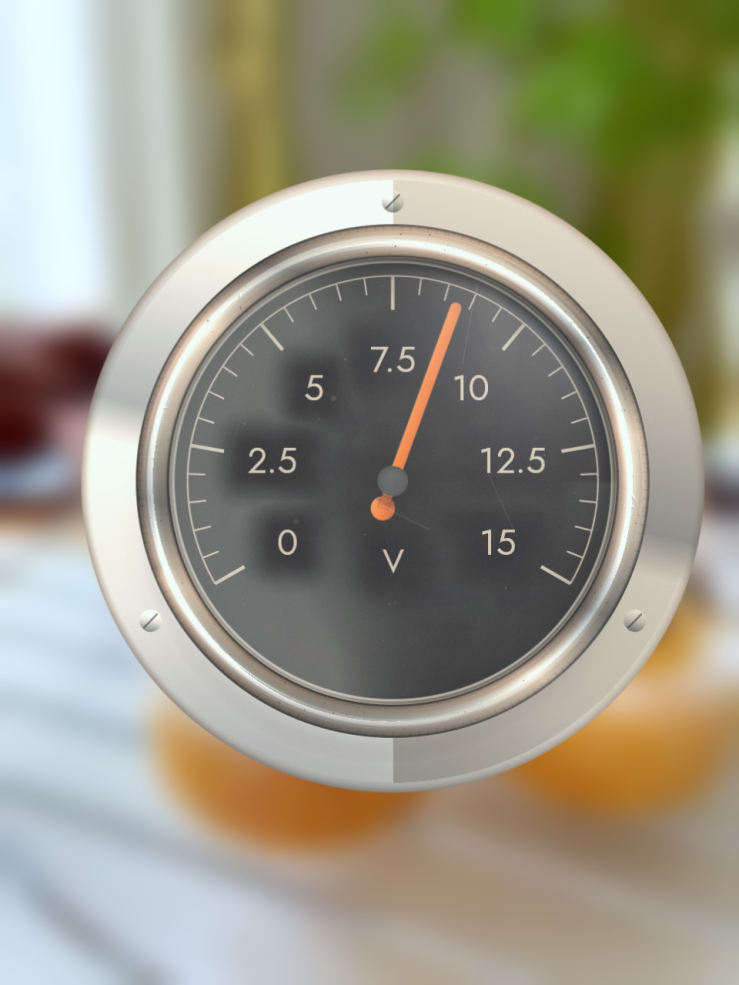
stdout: 8.75 (V)
